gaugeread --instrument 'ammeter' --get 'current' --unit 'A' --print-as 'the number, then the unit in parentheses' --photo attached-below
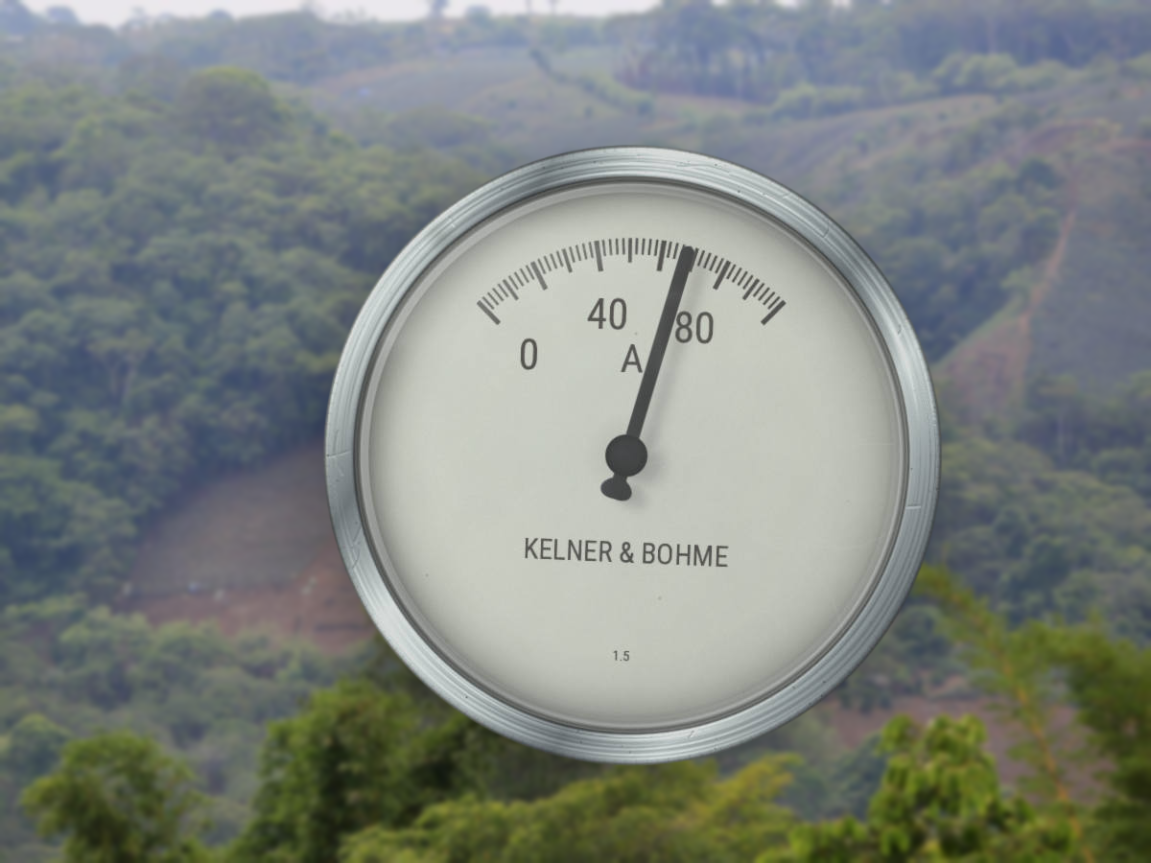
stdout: 68 (A)
